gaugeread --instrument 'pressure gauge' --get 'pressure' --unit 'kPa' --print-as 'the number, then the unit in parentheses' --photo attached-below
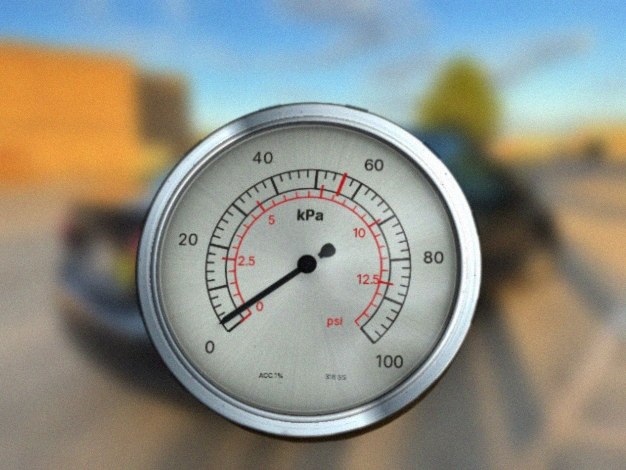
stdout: 2 (kPa)
